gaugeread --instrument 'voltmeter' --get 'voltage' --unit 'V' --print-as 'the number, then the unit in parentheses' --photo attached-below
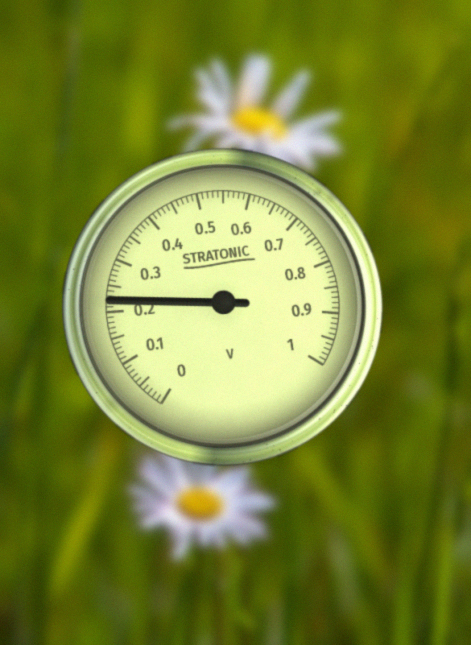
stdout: 0.22 (V)
